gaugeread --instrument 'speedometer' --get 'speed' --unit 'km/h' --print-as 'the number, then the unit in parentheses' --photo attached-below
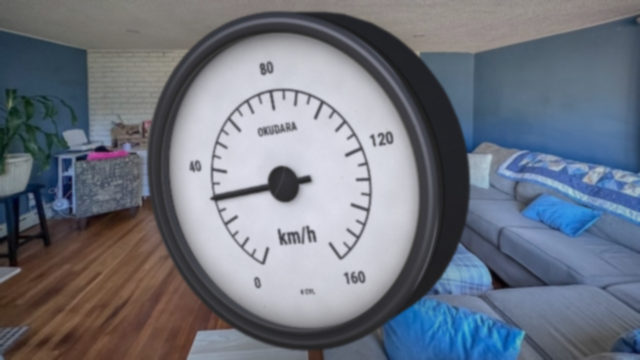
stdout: 30 (km/h)
